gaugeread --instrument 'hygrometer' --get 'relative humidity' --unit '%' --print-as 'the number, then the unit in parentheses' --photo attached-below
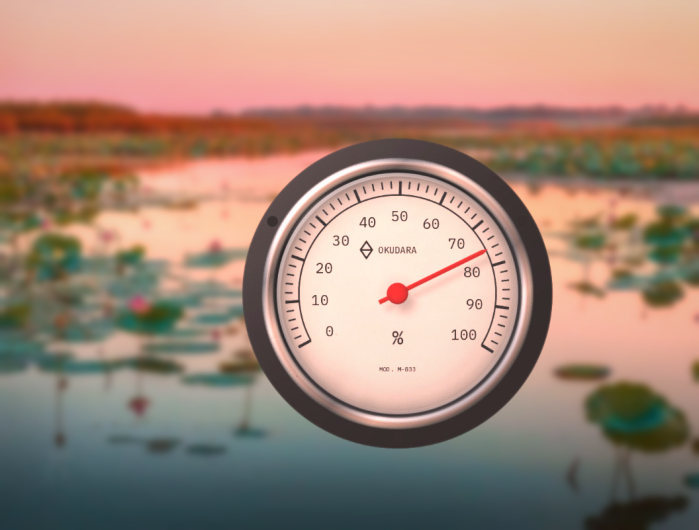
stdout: 76 (%)
